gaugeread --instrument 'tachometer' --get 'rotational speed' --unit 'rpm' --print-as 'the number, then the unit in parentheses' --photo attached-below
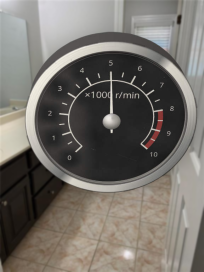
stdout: 5000 (rpm)
